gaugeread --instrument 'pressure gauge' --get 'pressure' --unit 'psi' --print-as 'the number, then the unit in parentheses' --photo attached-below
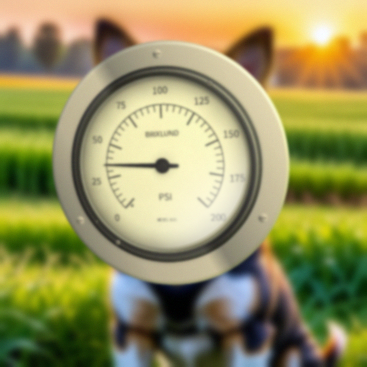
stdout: 35 (psi)
